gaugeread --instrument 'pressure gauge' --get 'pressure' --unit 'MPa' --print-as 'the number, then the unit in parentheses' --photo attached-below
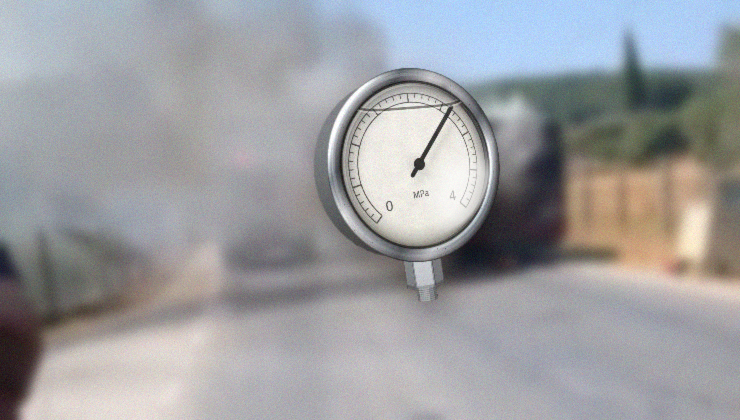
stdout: 2.6 (MPa)
